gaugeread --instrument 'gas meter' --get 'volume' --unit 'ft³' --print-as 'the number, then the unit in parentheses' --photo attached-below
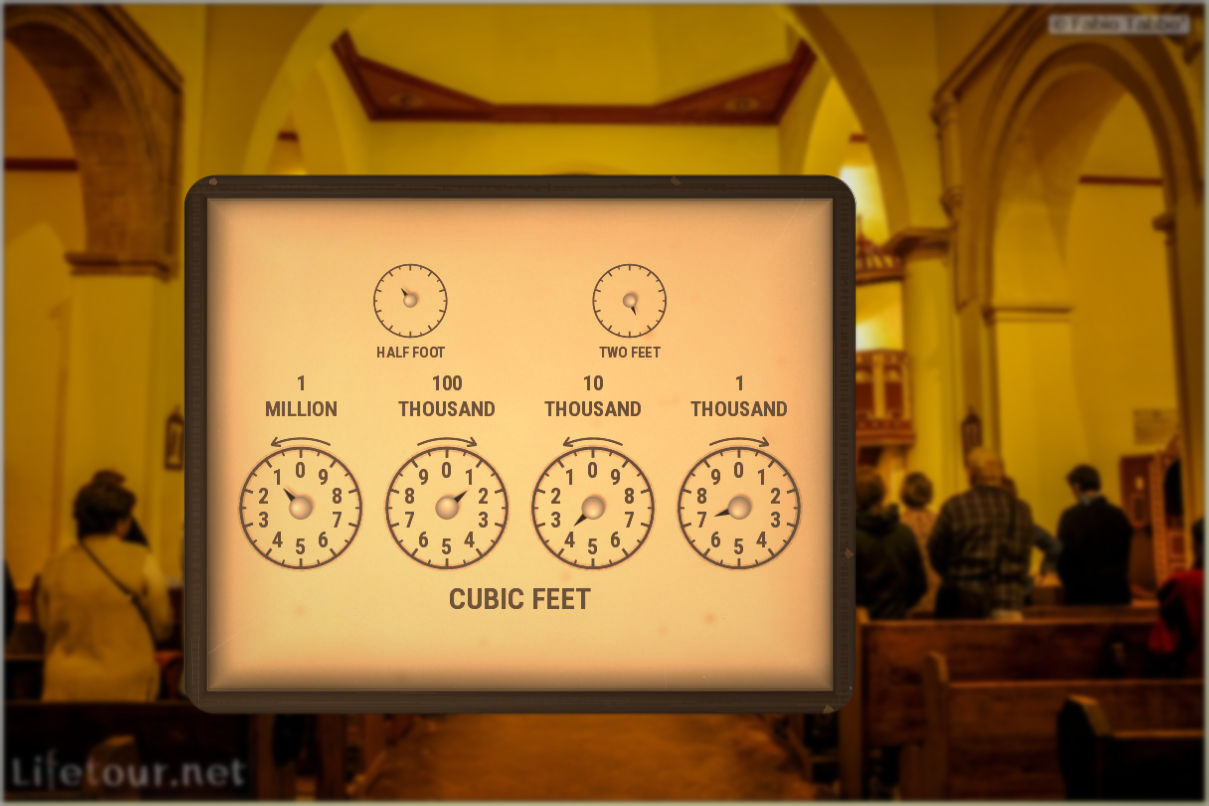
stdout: 113700 (ft³)
